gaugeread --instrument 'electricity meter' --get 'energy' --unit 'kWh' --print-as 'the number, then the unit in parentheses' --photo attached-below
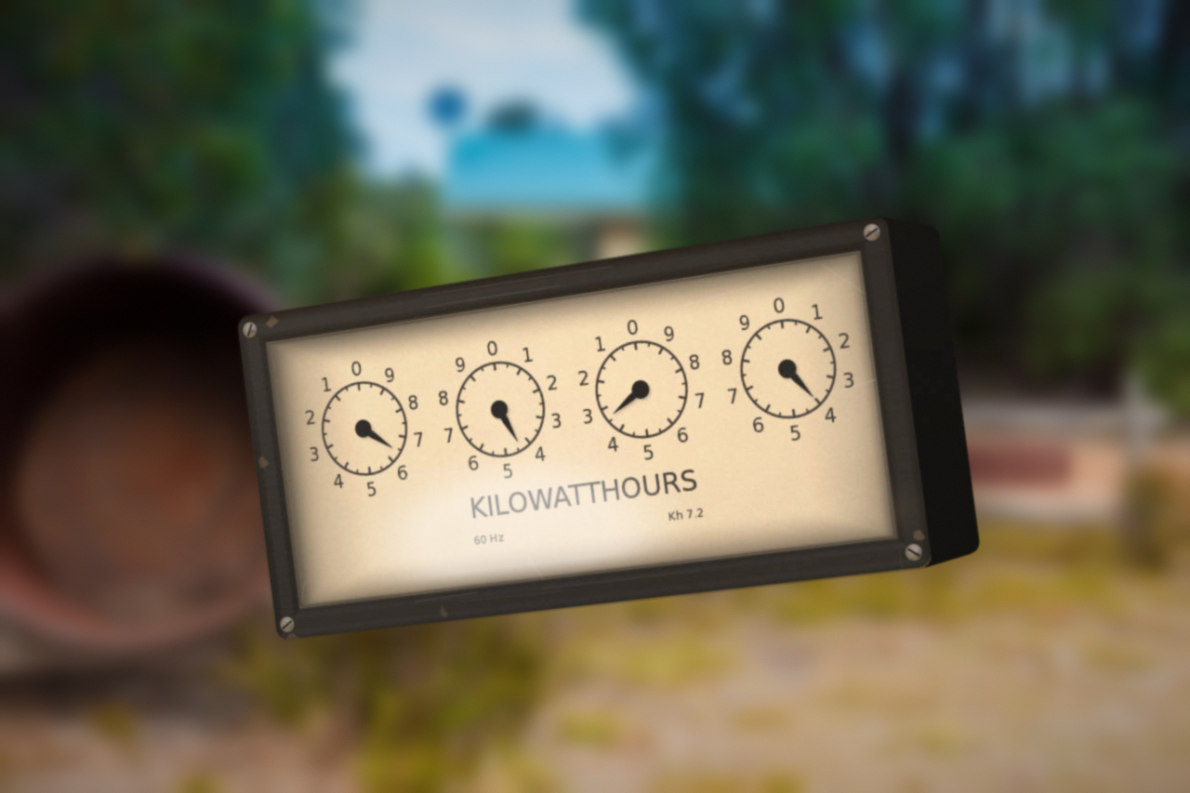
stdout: 6434 (kWh)
